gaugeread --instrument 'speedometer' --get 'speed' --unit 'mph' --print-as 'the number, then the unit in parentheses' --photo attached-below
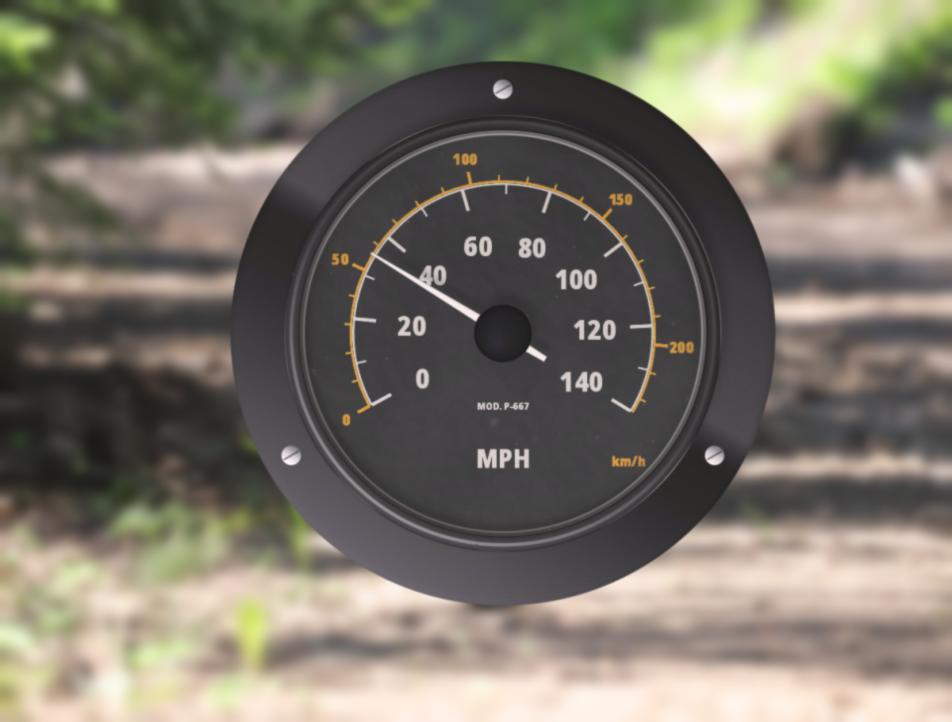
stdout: 35 (mph)
